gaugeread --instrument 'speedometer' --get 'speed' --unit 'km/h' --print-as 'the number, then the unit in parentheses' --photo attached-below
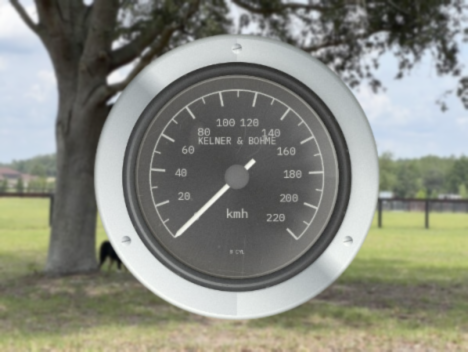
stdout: 0 (km/h)
